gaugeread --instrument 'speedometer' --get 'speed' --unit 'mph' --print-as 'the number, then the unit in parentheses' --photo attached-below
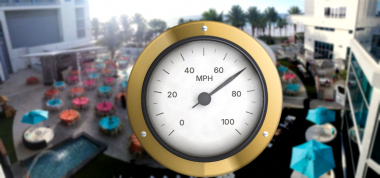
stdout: 70 (mph)
